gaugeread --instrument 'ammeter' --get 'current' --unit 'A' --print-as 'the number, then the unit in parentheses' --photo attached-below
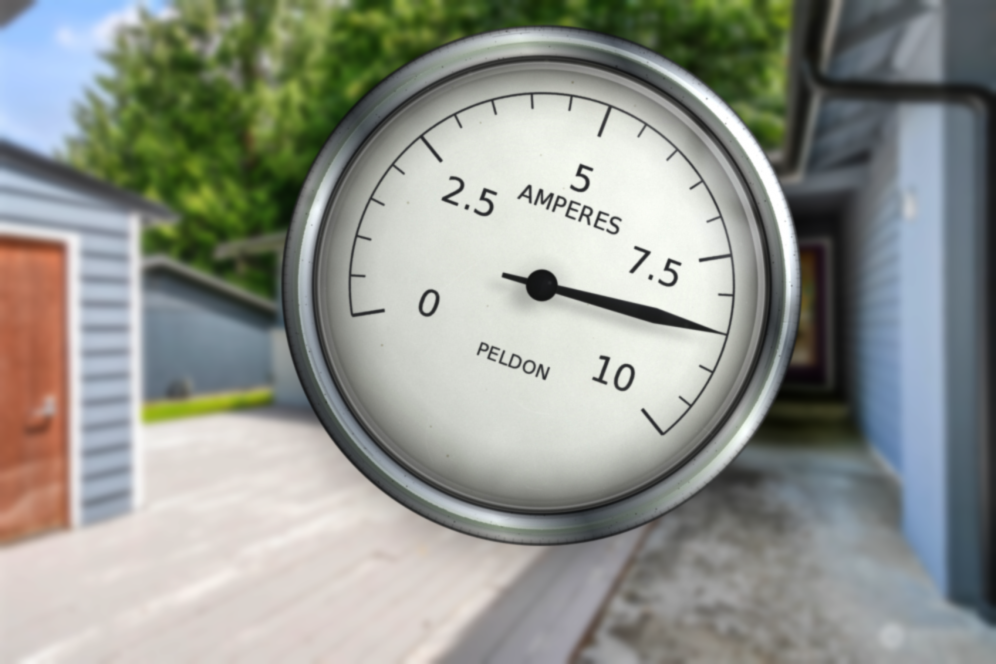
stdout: 8.5 (A)
